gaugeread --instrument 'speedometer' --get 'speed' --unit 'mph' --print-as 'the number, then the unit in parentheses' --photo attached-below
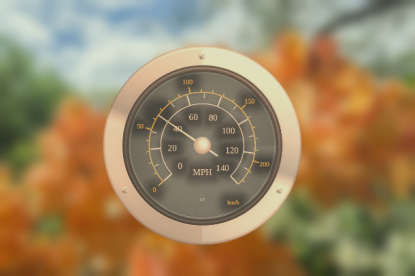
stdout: 40 (mph)
